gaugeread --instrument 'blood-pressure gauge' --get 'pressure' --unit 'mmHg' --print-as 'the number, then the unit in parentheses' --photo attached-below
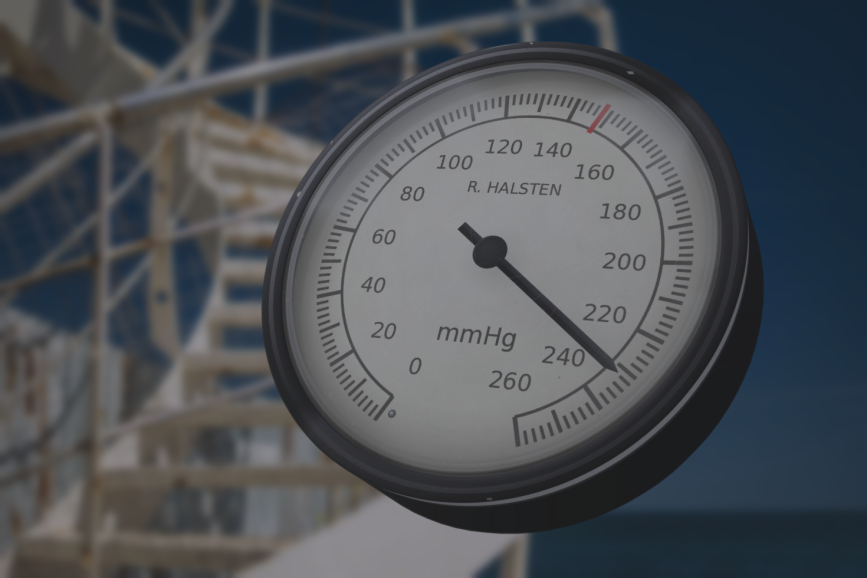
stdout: 232 (mmHg)
